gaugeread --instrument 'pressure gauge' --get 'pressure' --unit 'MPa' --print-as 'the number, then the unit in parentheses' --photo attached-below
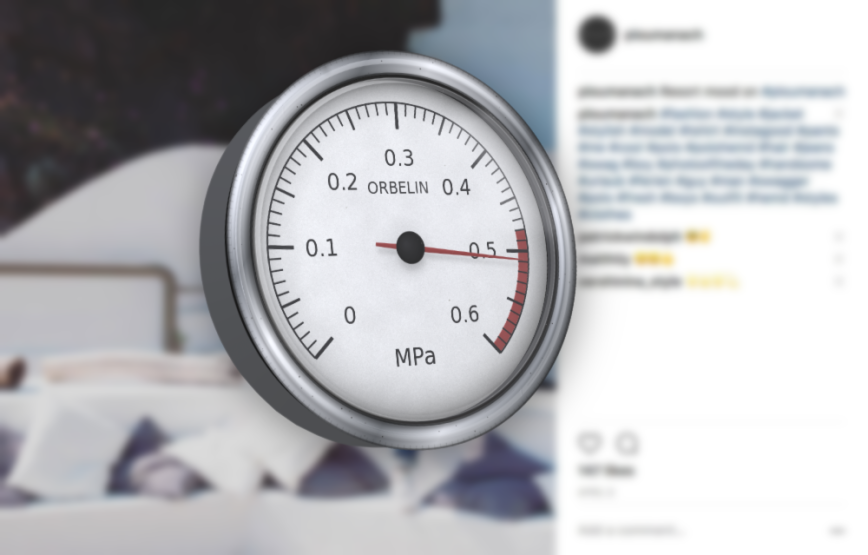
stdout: 0.51 (MPa)
